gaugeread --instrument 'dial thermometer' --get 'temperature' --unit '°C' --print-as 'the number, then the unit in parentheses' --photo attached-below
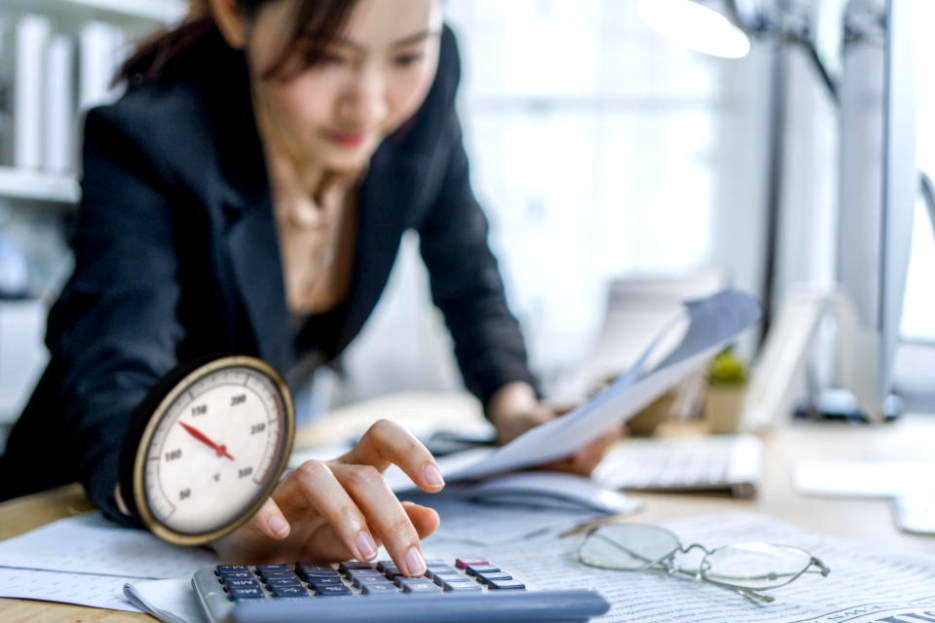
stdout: 130 (°C)
